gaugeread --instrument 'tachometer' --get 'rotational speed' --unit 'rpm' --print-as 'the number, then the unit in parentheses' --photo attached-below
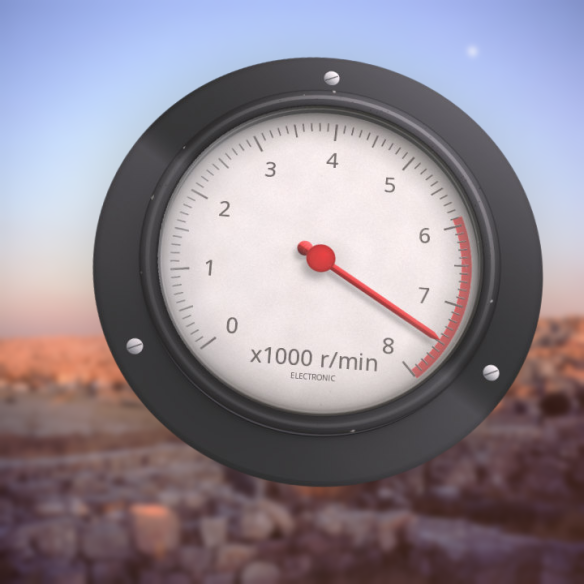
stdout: 7500 (rpm)
